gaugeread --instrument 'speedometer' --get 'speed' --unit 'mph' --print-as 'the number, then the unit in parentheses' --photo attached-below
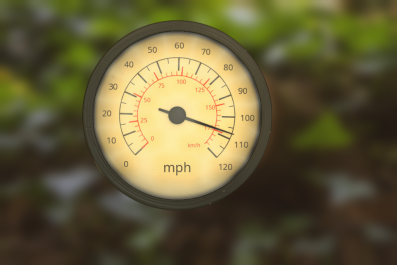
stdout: 107.5 (mph)
